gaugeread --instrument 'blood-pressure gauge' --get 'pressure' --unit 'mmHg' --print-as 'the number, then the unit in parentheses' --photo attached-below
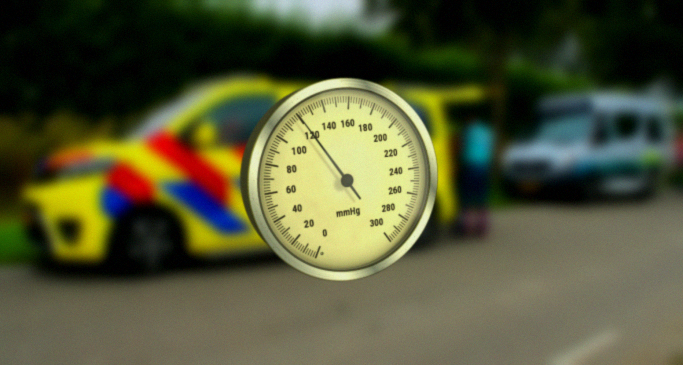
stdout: 120 (mmHg)
